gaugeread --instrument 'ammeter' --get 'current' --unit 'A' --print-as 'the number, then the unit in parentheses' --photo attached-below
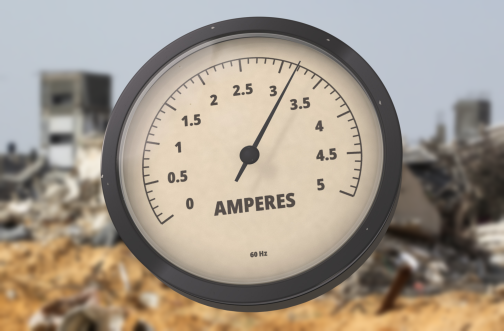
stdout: 3.2 (A)
